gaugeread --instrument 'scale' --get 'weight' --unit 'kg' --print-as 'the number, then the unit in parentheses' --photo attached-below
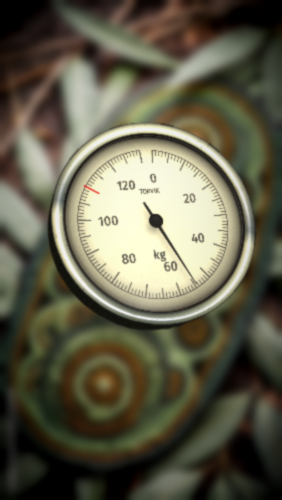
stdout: 55 (kg)
